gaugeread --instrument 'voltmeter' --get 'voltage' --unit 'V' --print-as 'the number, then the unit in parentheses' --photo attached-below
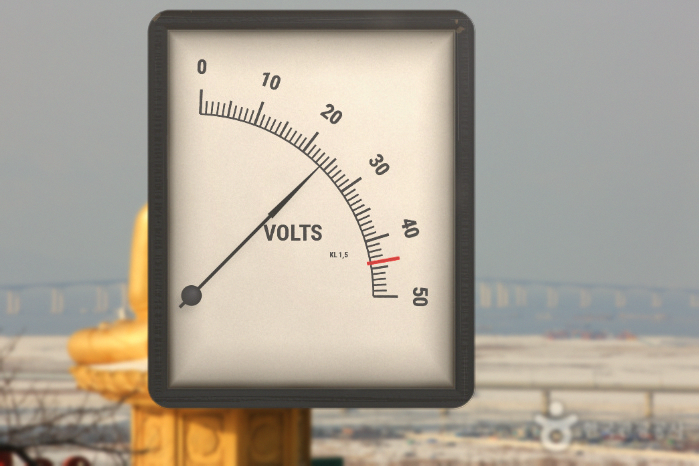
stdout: 24 (V)
